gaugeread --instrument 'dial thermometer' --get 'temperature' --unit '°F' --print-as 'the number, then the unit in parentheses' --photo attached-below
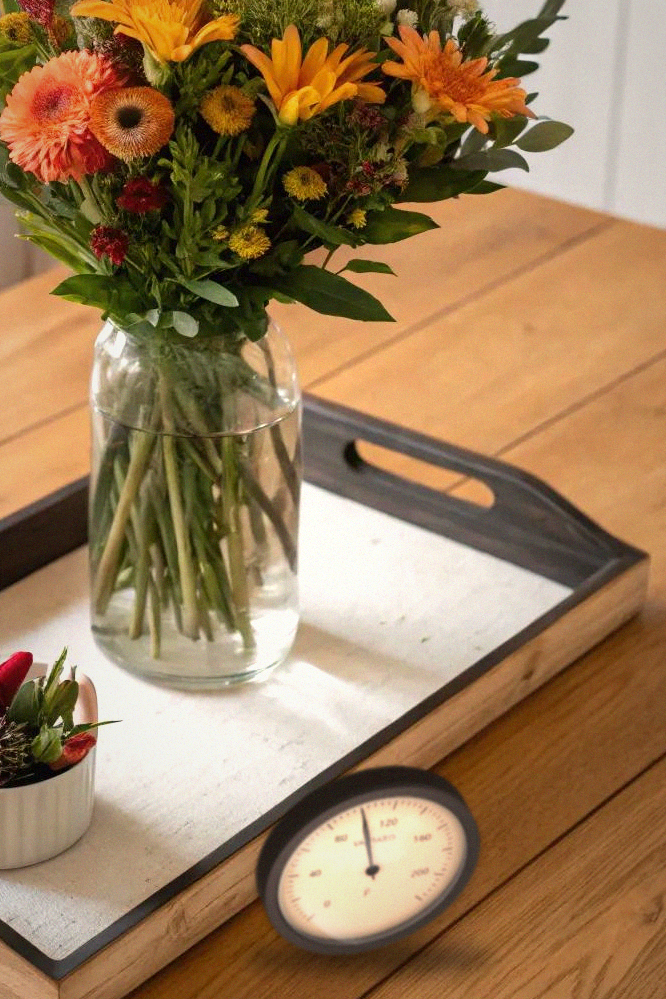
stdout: 100 (°F)
